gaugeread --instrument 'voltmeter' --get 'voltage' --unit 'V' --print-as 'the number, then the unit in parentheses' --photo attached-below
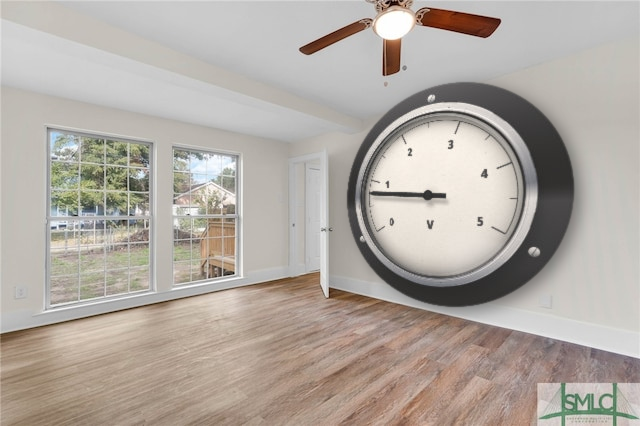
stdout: 0.75 (V)
